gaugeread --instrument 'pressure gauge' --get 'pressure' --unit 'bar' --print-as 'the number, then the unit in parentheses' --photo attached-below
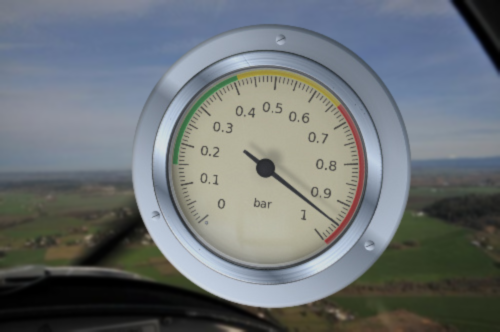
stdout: 0.95 (bar)
